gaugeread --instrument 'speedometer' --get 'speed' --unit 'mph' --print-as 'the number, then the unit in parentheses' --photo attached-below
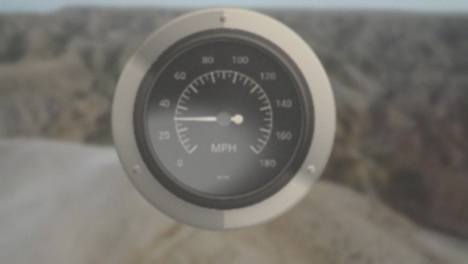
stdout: 30 (mph)
